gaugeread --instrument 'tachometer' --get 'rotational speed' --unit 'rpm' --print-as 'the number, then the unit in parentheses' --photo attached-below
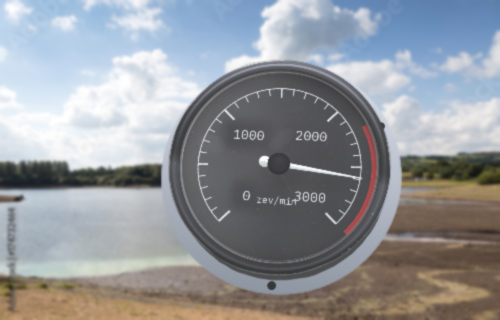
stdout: 2600 (rpm)
